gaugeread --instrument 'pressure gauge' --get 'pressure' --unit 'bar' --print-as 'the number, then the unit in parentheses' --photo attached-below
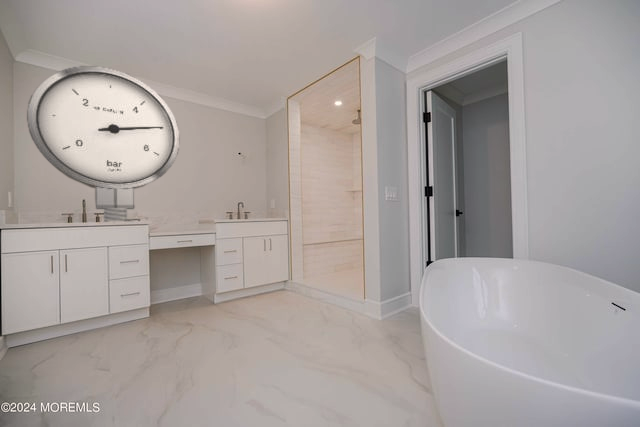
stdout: 5 (bar)
